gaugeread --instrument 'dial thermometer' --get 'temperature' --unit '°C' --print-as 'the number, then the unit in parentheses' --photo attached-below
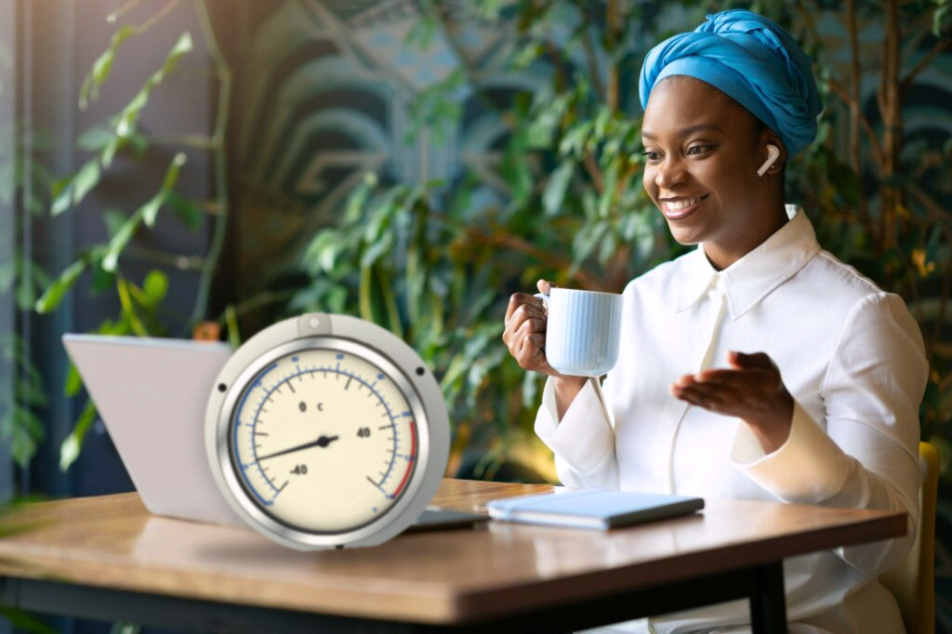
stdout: -28 (°C)
